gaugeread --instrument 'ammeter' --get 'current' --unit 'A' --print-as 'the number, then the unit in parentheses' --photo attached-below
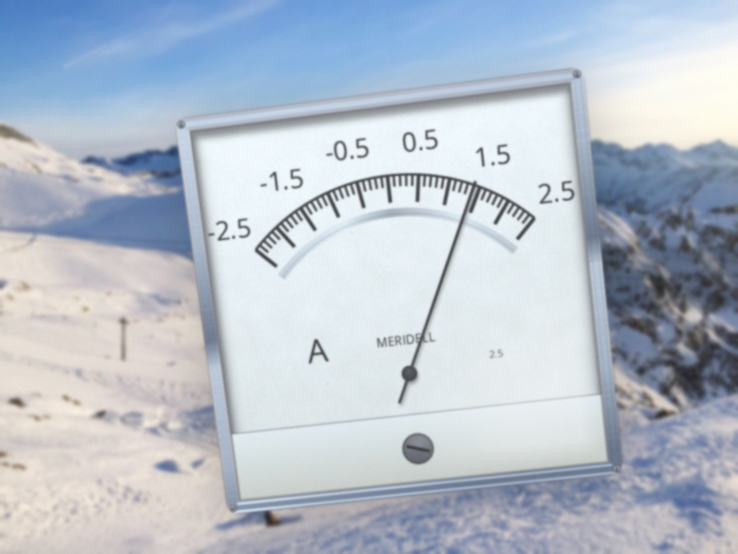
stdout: 1.4 (A)
